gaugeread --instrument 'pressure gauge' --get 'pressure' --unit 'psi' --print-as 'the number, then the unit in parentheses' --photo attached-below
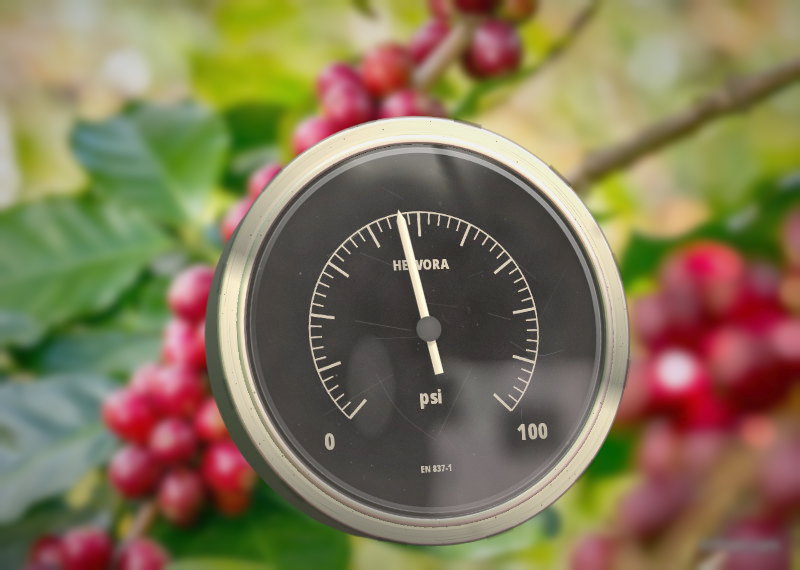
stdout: 46 (psi)
